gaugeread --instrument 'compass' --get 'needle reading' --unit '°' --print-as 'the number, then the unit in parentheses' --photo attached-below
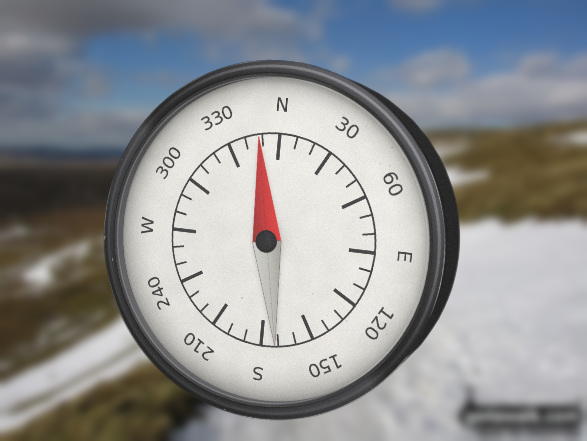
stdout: 350 (°)
